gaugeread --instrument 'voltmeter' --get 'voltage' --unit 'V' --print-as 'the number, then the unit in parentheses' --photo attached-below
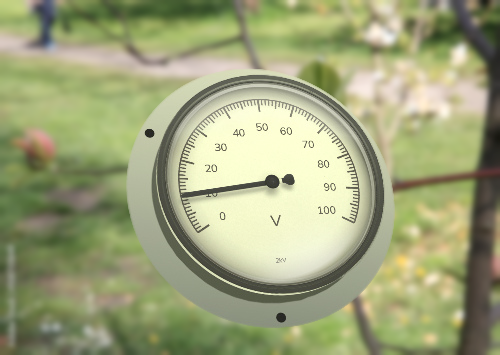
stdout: 10 (V)
